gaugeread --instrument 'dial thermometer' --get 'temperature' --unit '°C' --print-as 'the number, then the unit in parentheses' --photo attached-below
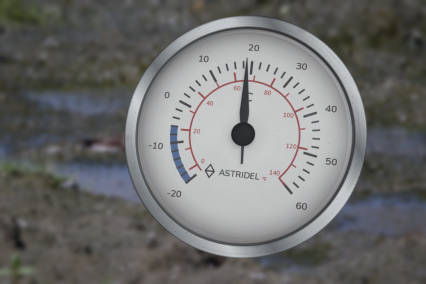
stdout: 19 (°C)
